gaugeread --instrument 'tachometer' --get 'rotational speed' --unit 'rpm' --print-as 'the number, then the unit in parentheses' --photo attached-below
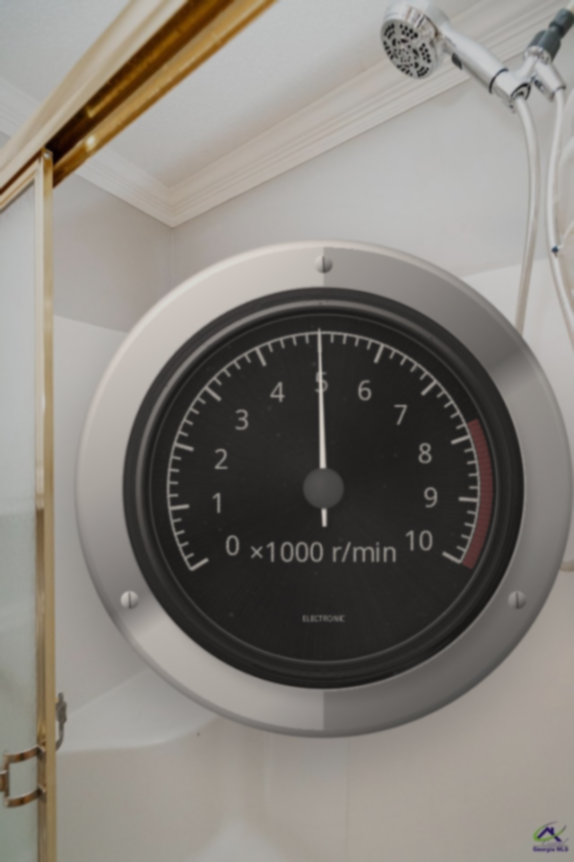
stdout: 5000 (rpm)
